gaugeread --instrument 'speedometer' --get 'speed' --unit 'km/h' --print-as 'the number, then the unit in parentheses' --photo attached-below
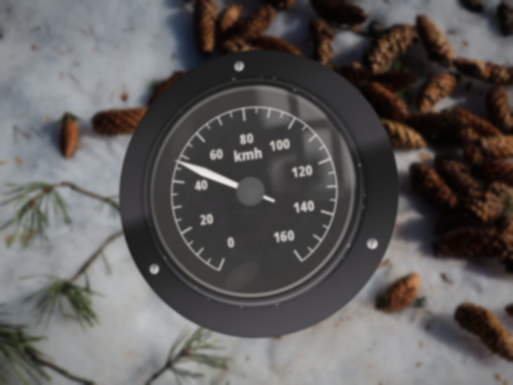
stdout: 47.5 (km/h)
